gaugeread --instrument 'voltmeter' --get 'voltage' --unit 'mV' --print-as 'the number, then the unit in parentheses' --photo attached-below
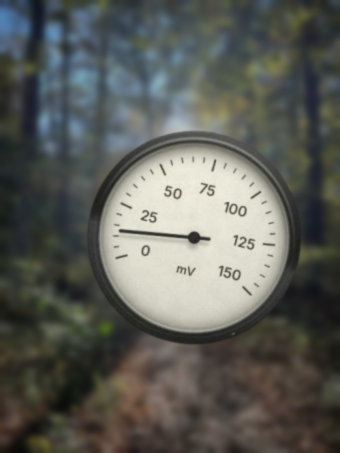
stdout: 12.5 (mV)
